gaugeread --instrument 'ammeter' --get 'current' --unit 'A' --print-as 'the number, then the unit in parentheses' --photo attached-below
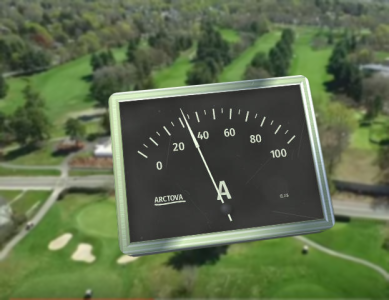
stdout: 32.5 (A)
